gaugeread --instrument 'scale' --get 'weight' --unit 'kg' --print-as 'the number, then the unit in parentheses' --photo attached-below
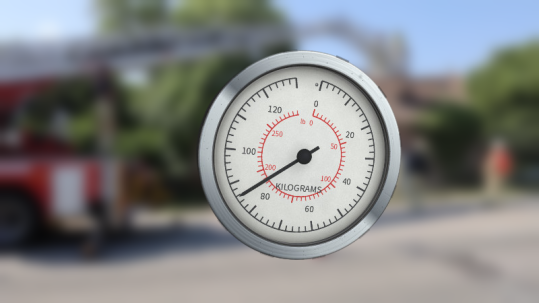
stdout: 86 (kg)
